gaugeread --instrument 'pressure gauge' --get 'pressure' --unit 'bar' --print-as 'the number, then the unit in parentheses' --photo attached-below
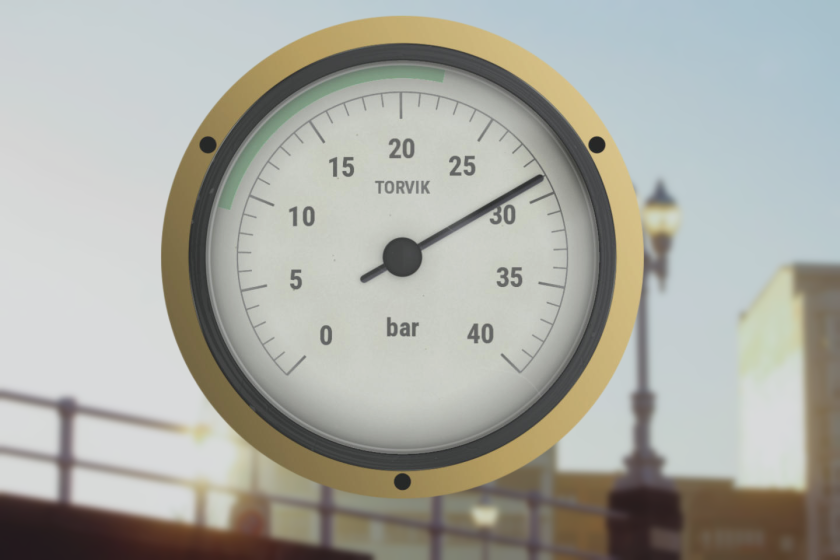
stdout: 29 (bar)
